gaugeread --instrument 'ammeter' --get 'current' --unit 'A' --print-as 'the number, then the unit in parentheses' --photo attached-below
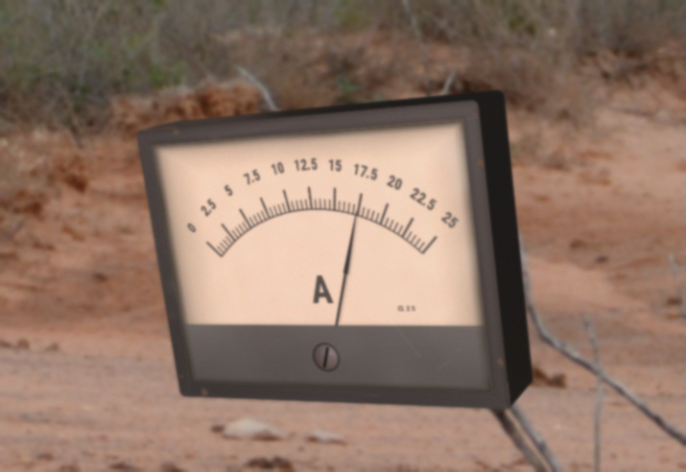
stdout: 17.5 (A)
